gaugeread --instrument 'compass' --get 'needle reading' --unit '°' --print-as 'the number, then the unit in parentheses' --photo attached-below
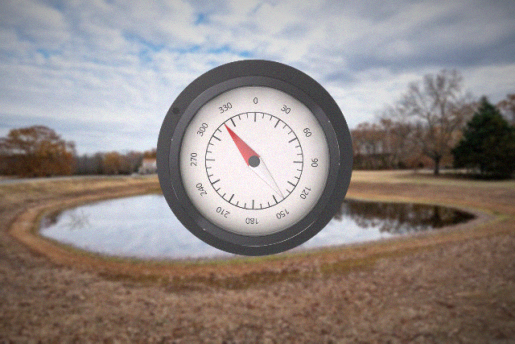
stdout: 320 (°)
